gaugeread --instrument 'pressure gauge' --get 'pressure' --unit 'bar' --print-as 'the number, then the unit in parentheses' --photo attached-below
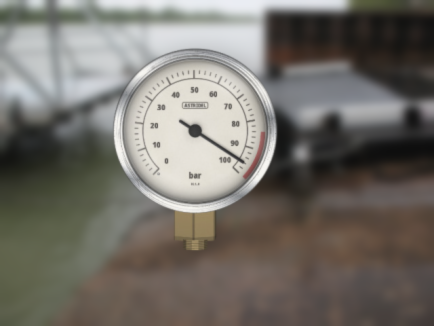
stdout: 96 (bar)
